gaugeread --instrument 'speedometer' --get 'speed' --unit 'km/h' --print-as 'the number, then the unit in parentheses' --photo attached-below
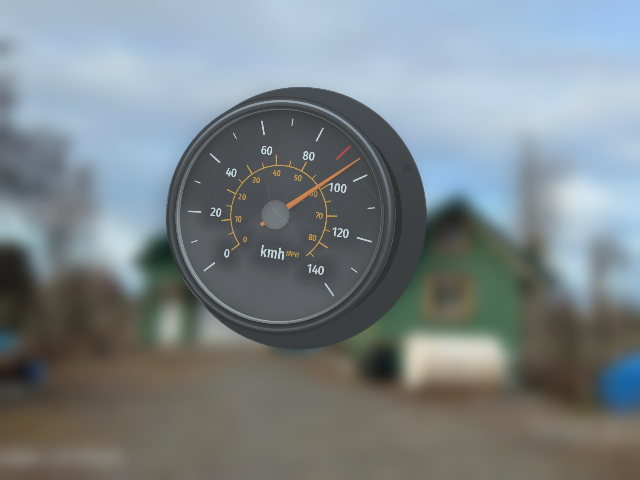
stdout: 95 (km/h)
